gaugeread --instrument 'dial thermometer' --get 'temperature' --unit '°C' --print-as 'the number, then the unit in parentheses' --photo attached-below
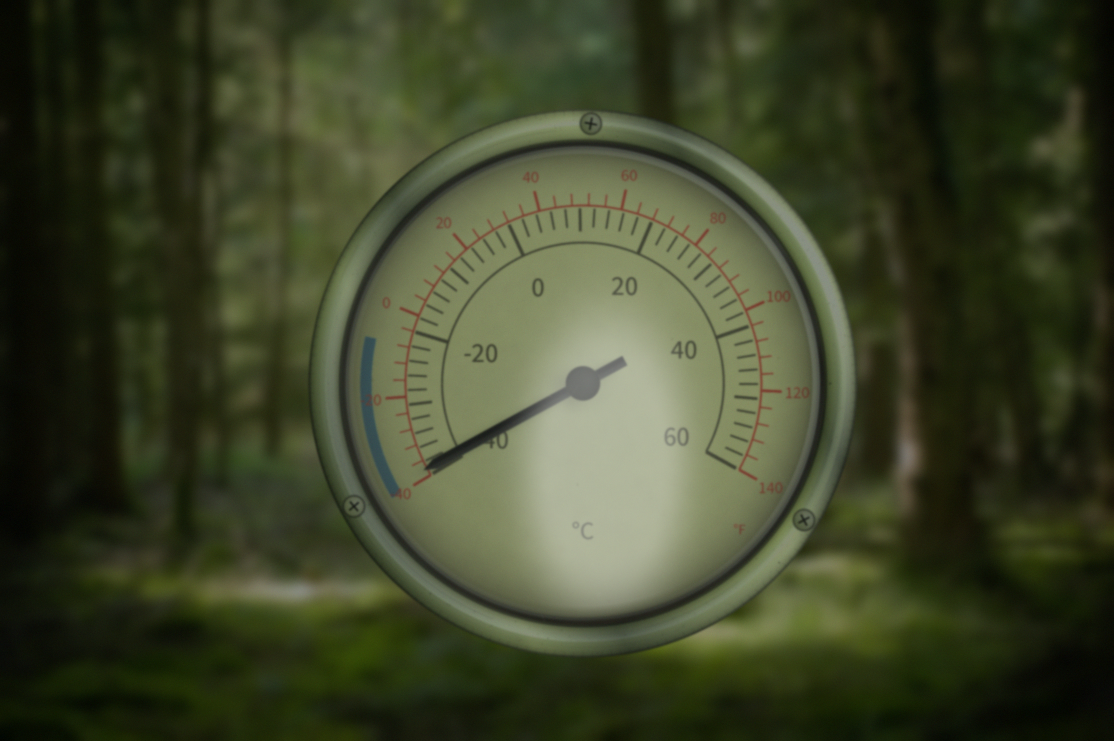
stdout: -39 (°C)
